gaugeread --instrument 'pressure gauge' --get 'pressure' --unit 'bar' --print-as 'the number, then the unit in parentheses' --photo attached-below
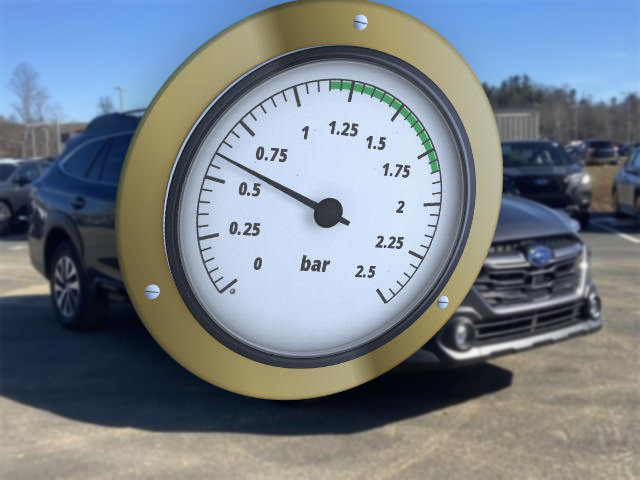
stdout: 0.6 (bar)
